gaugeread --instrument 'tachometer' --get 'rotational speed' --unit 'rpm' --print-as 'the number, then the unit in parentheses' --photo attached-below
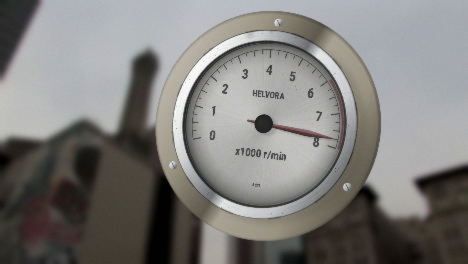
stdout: 7750 (rpm)
